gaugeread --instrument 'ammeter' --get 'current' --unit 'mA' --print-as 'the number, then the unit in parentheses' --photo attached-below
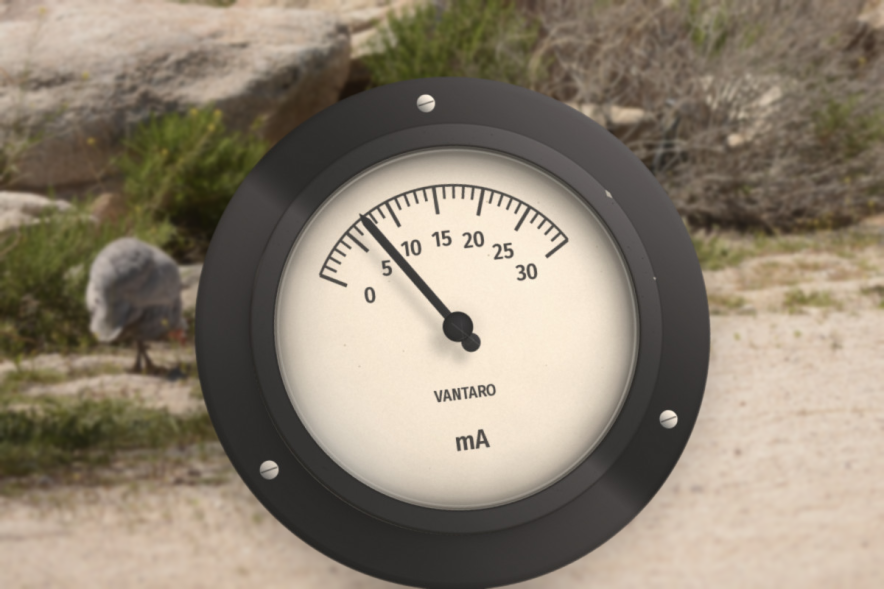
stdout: 7 (mA)
